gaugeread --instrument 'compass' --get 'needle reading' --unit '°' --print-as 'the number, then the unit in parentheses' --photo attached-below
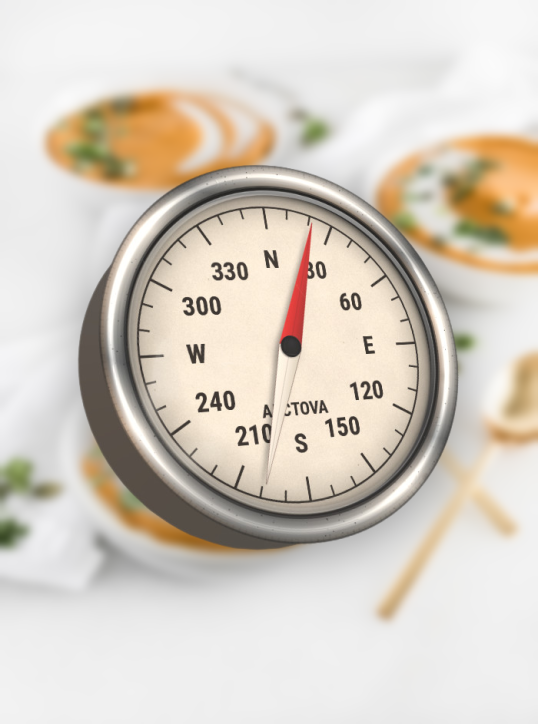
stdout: 20 (°)
